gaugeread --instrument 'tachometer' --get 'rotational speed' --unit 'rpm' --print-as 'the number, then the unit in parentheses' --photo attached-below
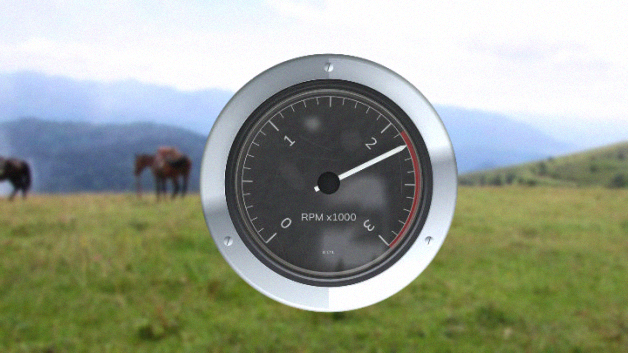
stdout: 2200 (rpm)
